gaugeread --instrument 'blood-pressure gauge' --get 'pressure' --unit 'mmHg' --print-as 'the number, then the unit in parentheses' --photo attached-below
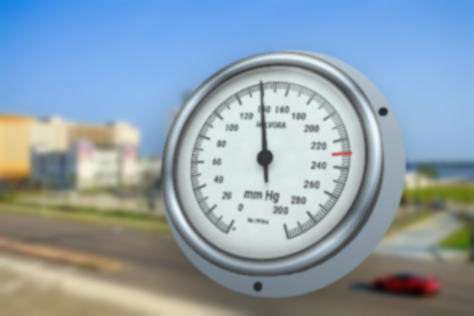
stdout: 140 (mmHg)
